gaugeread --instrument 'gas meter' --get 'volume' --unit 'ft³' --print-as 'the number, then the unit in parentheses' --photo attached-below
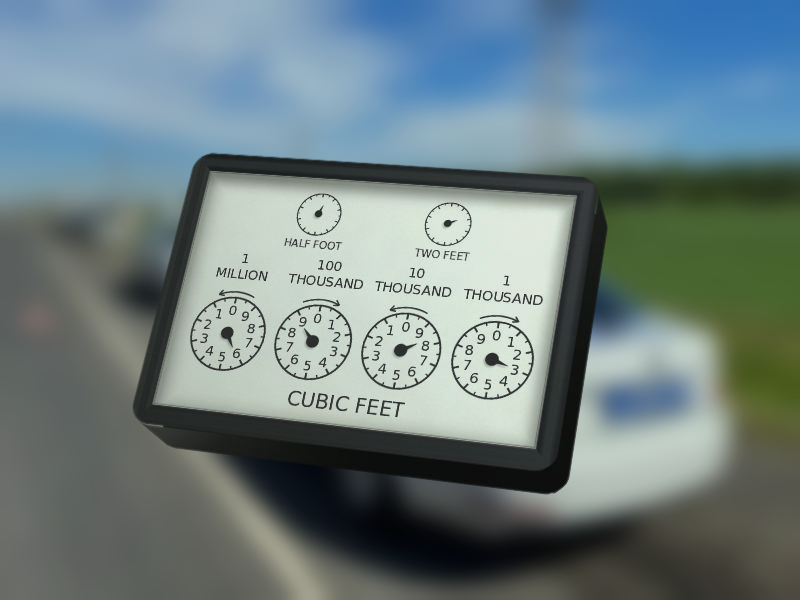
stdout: 588300 (ft³)
